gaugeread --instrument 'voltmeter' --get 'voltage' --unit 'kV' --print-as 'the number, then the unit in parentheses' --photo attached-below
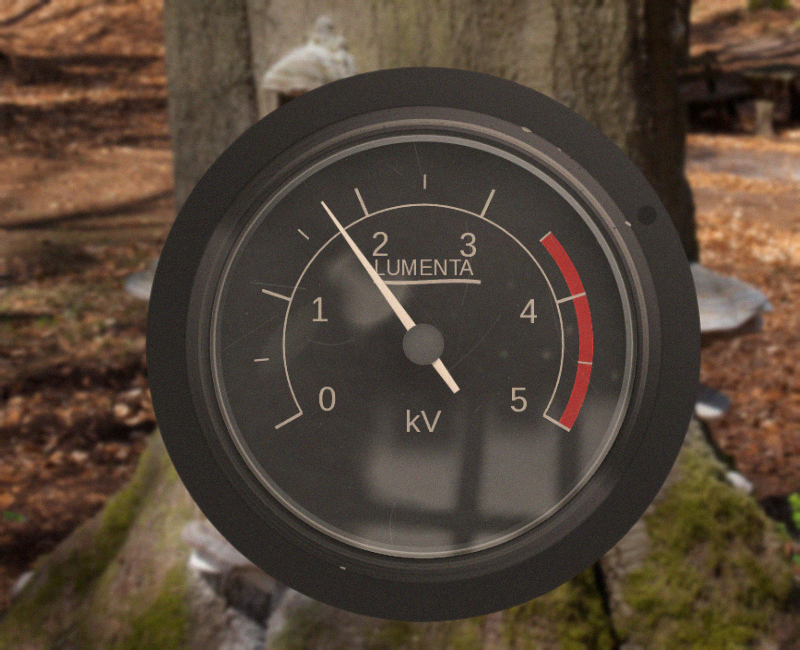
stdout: 1.75 (kV)
